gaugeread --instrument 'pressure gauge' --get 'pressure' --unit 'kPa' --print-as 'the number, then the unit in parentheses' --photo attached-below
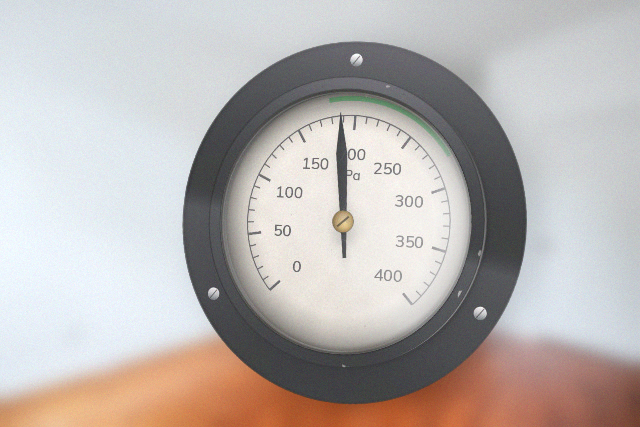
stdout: 190 (kPa)
